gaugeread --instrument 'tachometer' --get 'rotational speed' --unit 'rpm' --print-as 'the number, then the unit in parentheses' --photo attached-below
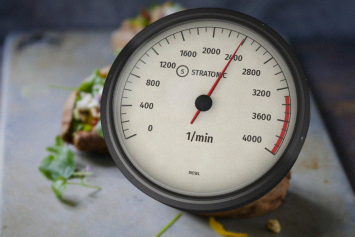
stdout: 2400 (rpm)
